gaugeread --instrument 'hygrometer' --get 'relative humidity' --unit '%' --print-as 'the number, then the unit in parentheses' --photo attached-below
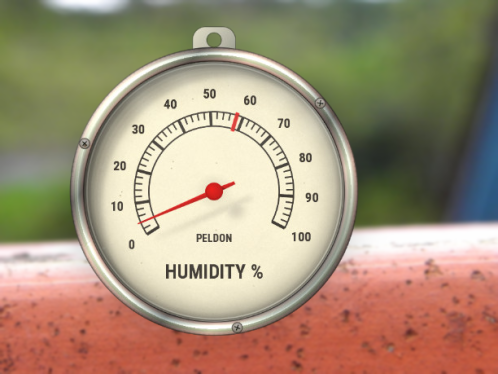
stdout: 4 (%)
